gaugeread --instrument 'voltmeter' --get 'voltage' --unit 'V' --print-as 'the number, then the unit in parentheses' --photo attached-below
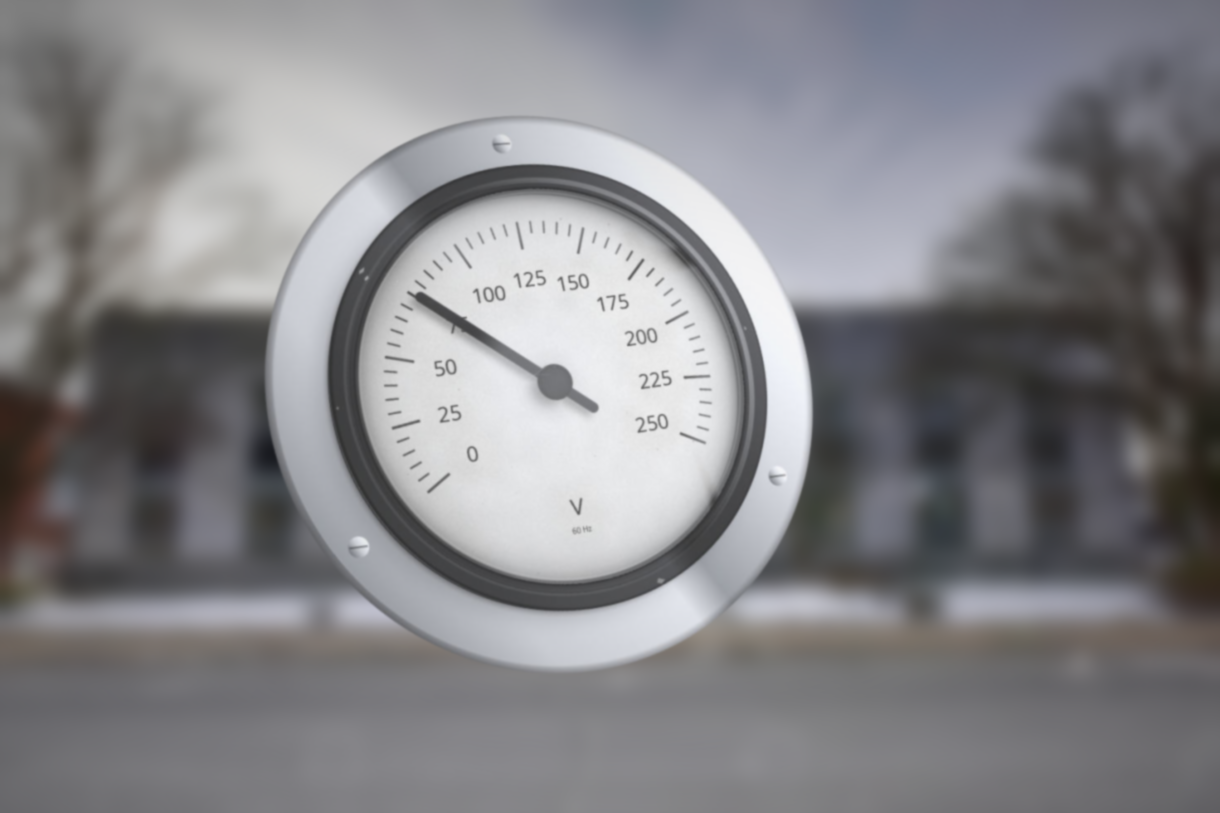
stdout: 75 (V)
